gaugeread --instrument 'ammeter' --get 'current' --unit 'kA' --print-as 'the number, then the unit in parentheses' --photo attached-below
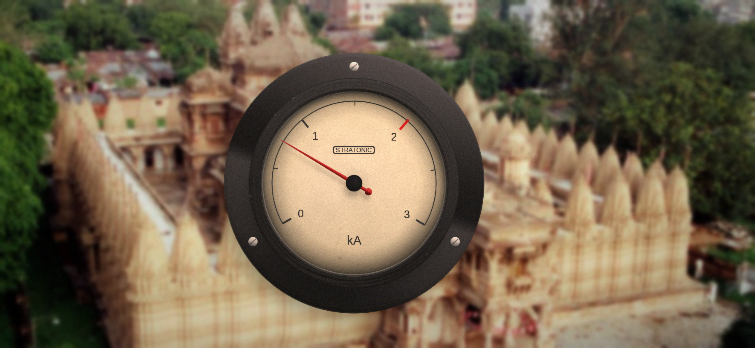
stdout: 0.75 (kA)
